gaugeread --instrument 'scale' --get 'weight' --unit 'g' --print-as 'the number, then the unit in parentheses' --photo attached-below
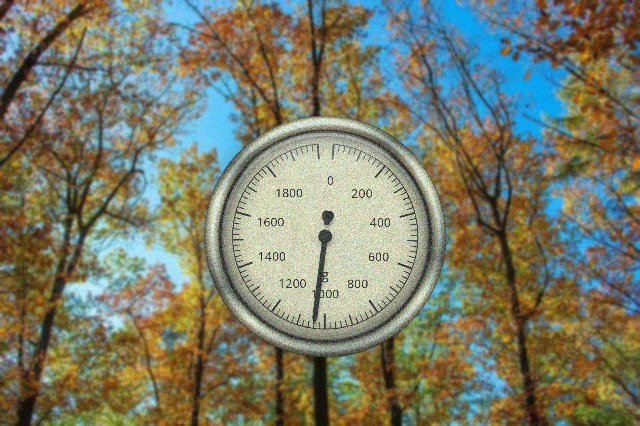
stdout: 1040 (g)
